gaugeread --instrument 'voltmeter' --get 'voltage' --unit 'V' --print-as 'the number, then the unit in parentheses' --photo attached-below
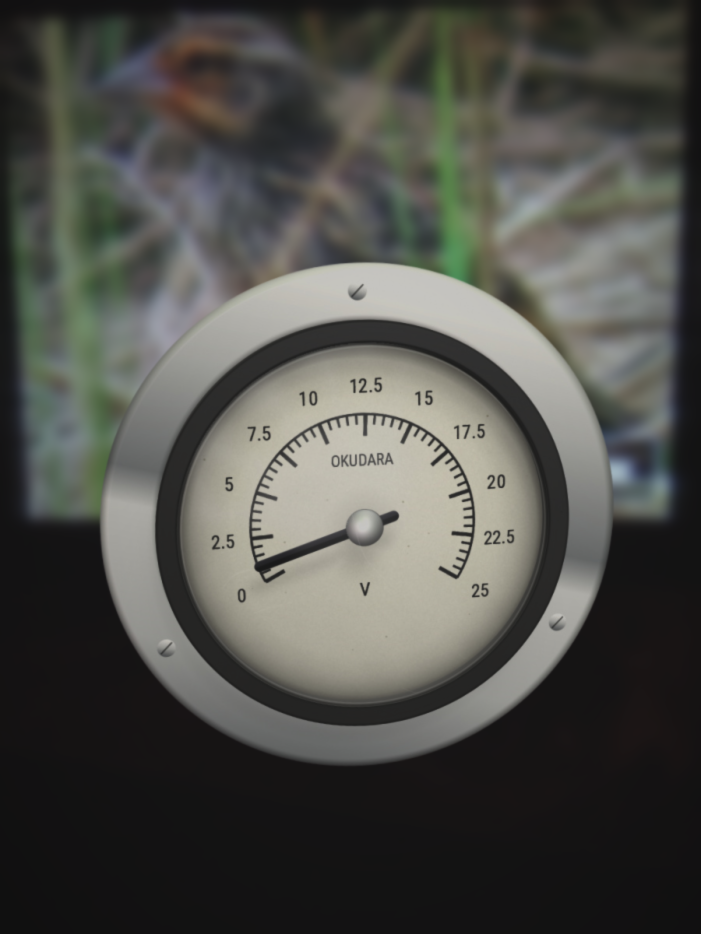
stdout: 1 (V)
